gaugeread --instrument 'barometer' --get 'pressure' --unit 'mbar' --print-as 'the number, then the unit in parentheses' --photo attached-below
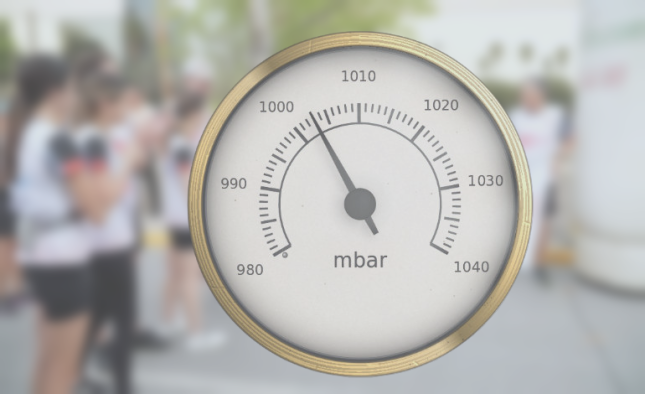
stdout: 1003 (mbar)
